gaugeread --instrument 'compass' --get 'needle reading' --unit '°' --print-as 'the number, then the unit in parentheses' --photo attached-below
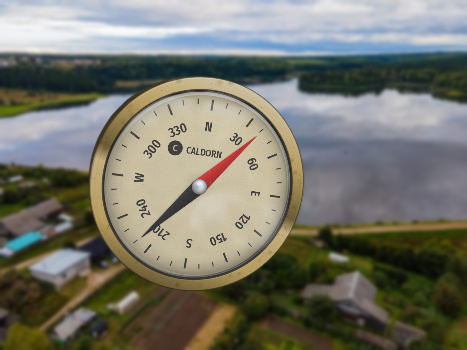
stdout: 40 (°)
